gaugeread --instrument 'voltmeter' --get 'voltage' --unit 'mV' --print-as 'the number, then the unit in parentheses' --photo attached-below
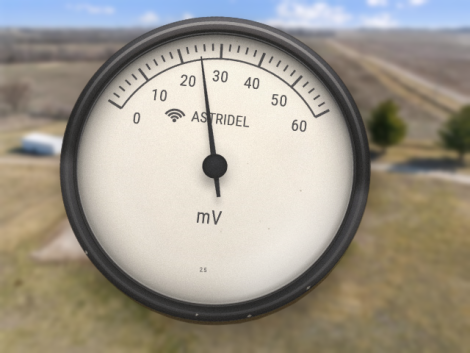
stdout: 25 (mV)
